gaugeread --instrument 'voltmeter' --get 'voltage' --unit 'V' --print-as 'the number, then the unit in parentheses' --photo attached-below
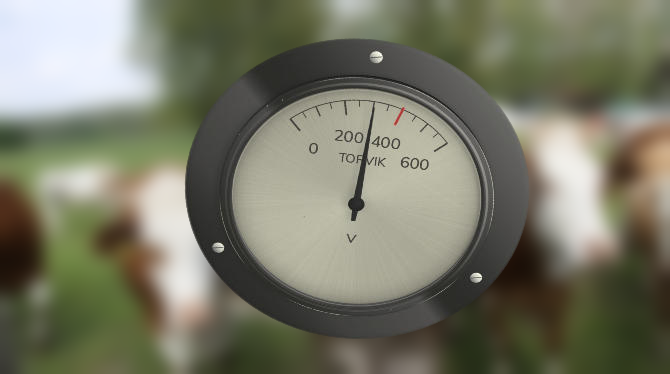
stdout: 300 (V)
